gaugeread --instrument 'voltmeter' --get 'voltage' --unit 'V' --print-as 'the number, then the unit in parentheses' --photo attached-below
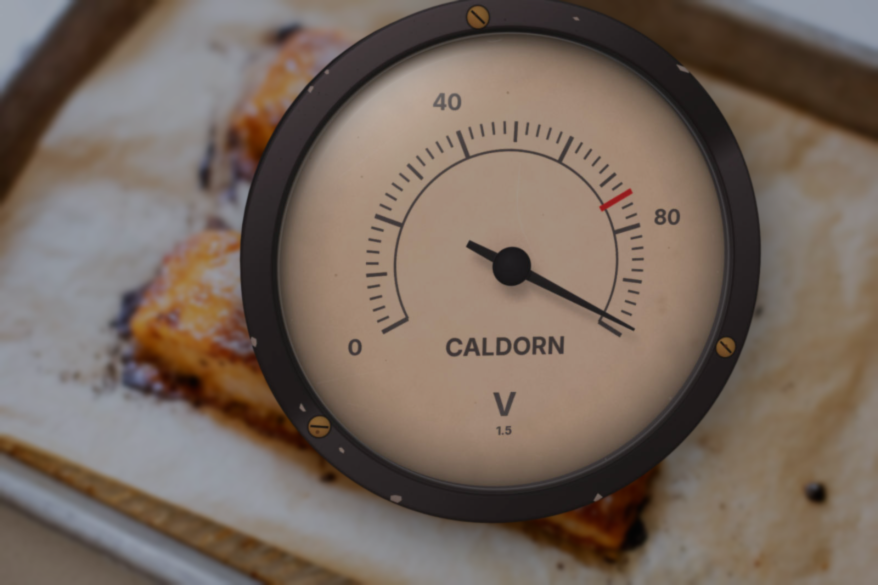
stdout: 98 (V)
